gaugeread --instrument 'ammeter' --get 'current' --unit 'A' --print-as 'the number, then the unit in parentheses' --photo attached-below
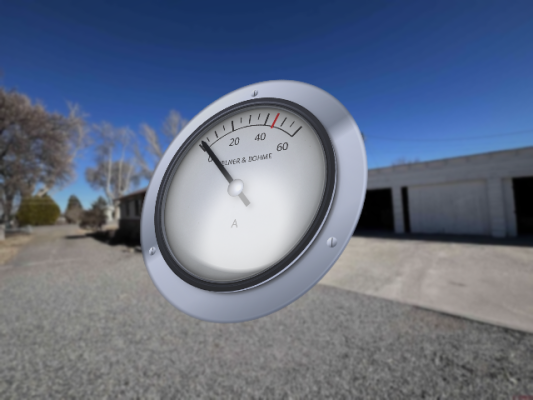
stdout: 2.5 (A)
